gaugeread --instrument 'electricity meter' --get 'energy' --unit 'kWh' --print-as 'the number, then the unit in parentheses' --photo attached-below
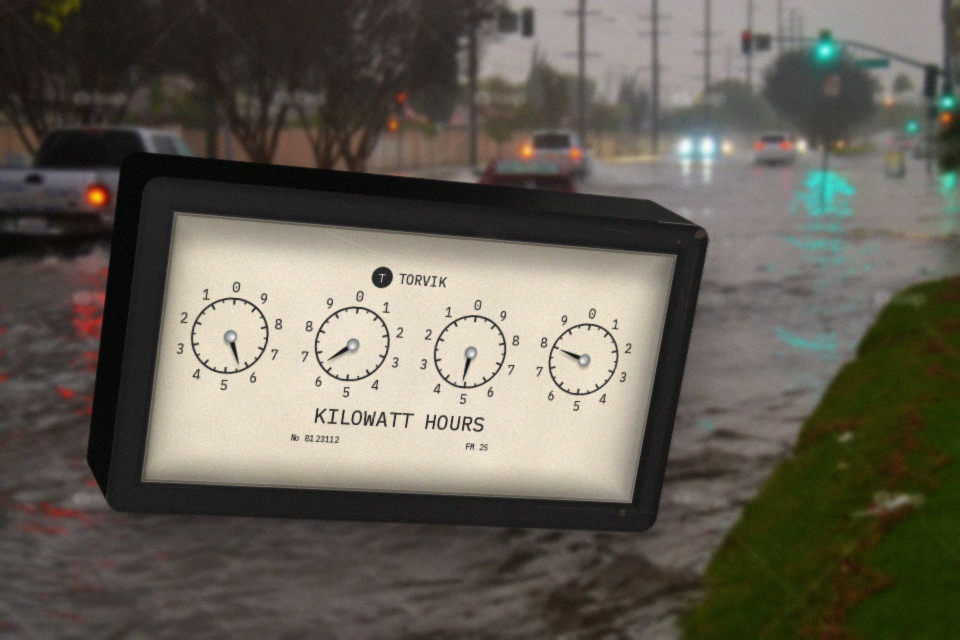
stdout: 5648 (kWh)
